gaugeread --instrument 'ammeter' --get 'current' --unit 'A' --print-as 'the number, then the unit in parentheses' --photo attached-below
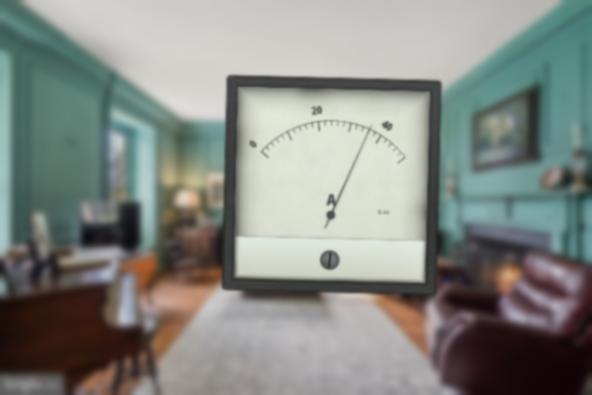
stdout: 36 (A)
